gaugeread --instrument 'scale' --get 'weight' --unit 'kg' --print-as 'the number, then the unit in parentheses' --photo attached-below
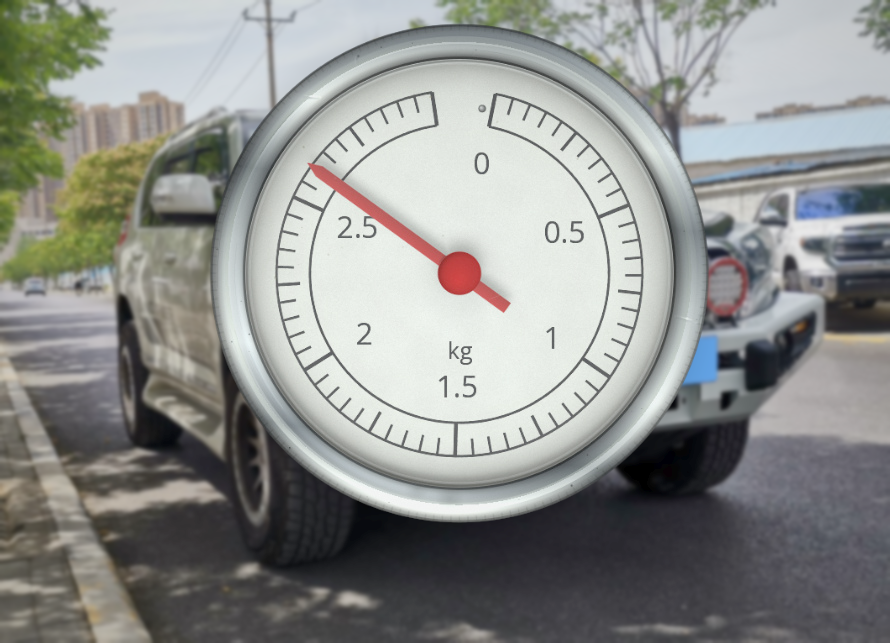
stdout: 2.6 (kg)
